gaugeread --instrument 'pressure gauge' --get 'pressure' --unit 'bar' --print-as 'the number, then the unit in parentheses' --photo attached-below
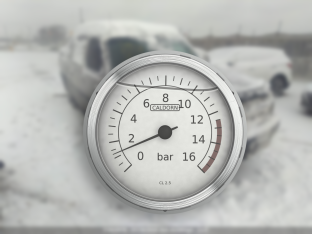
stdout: 1.25 (bar)
